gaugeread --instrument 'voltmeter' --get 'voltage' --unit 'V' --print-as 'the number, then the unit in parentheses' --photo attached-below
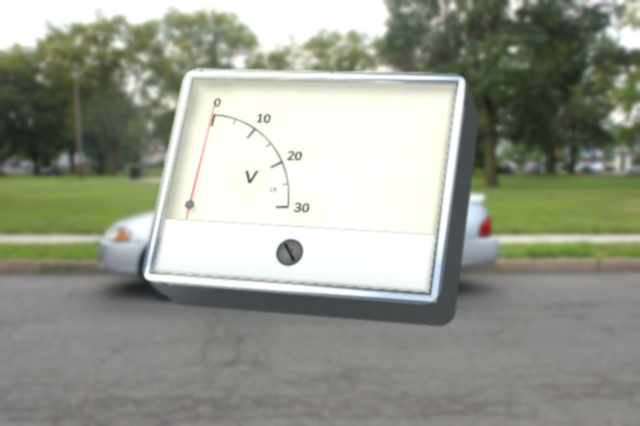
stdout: 0 (V)
